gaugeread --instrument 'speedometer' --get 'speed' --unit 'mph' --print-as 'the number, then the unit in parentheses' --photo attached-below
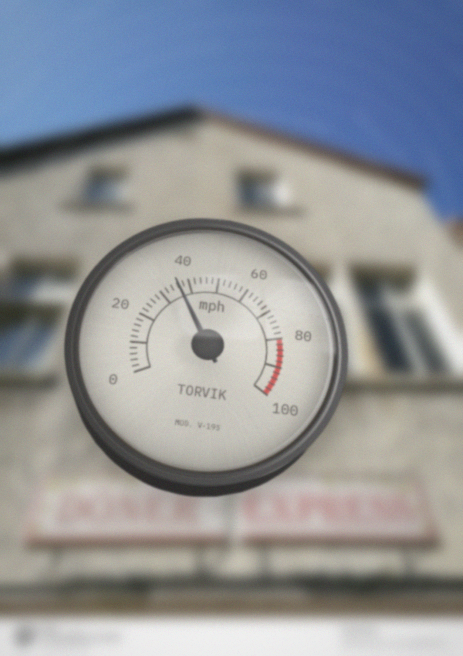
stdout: 36 (mph)
